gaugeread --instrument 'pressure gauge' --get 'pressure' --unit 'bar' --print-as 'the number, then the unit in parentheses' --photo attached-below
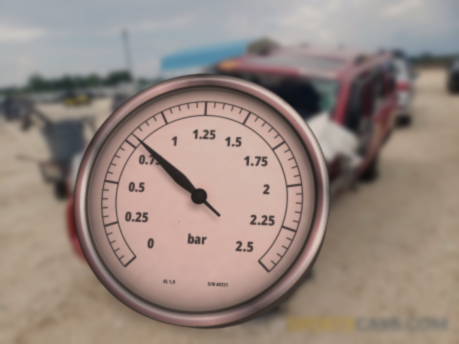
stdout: 0.8 (bar)
